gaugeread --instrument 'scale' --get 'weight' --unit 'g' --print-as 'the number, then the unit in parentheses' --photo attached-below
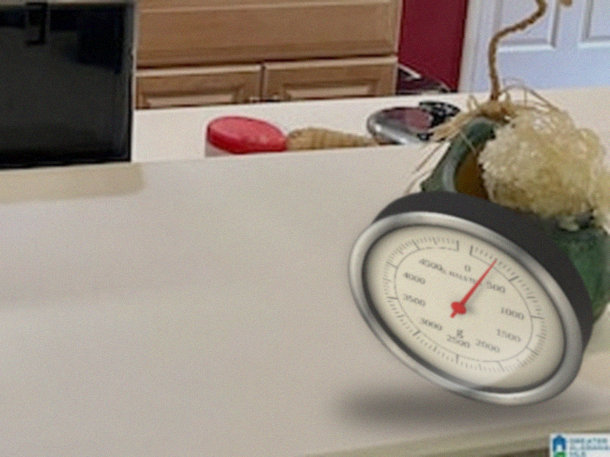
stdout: 250 (g)
